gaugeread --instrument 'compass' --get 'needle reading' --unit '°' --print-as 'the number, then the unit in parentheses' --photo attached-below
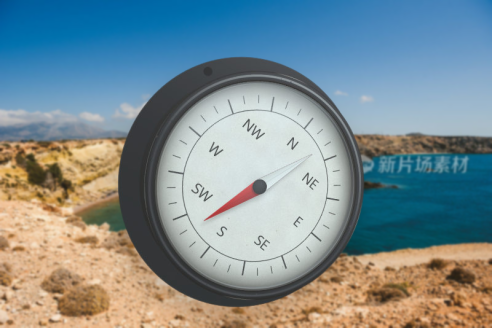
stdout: 200 (°)
